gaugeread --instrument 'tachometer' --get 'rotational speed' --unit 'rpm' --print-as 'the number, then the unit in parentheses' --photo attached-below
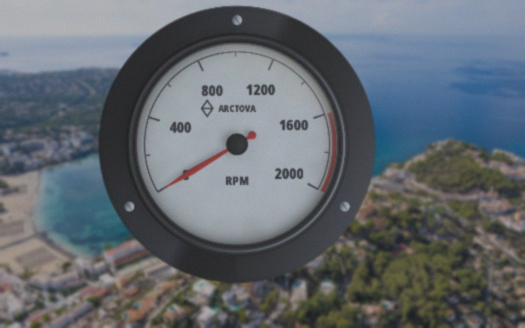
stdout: 0 (rpm)
